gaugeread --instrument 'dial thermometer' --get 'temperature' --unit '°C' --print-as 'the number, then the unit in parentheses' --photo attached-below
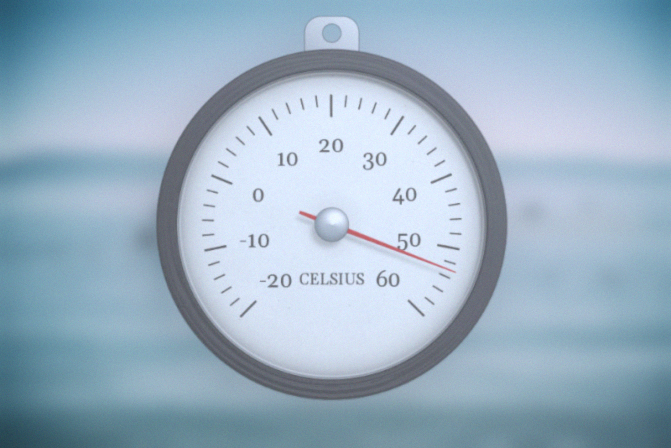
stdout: 53 (°C)
